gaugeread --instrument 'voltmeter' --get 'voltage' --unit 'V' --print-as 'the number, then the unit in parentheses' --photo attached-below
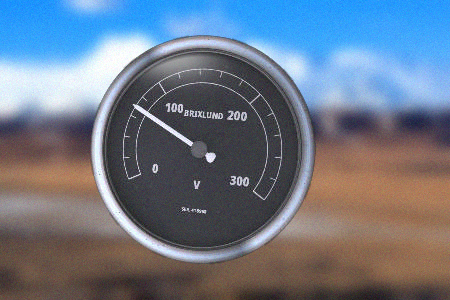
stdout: 70 (V)
